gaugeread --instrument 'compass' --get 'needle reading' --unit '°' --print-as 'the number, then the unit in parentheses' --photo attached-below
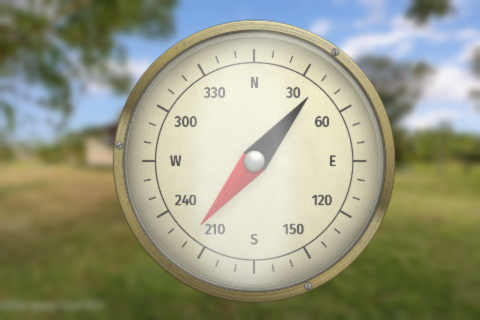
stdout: 220 (°)
